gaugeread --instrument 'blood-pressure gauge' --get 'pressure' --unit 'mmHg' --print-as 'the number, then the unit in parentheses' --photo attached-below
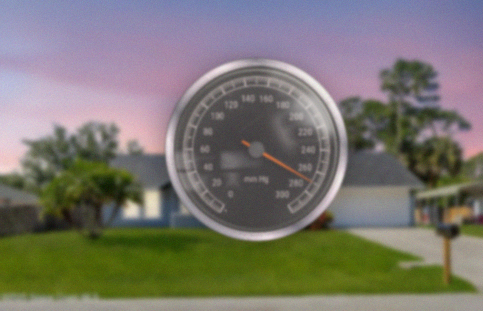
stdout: 270 (mmHg)
